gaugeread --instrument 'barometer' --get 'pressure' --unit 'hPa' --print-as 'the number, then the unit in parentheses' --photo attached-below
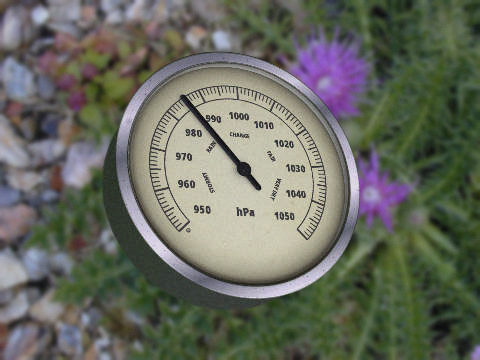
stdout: 985 (hPa)
